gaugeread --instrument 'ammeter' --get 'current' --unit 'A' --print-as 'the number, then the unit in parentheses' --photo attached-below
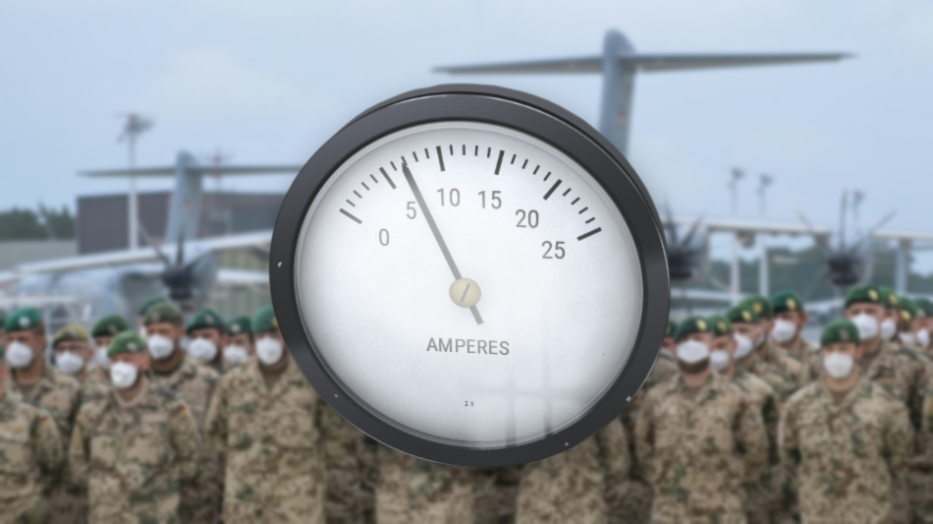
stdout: 7 (A)
